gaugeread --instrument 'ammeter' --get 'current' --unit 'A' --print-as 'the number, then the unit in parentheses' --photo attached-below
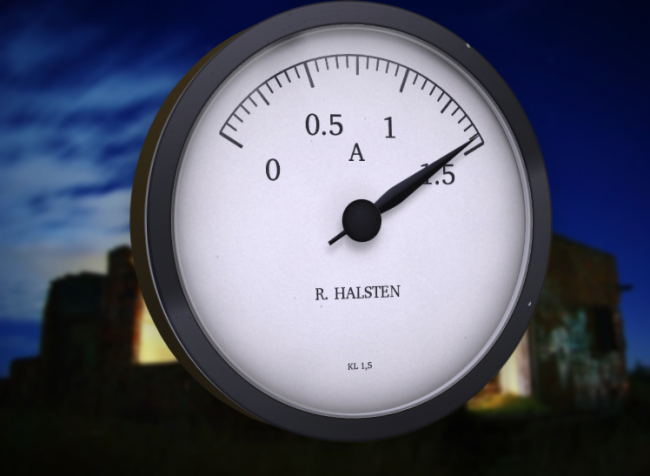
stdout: 1.45 (A)
